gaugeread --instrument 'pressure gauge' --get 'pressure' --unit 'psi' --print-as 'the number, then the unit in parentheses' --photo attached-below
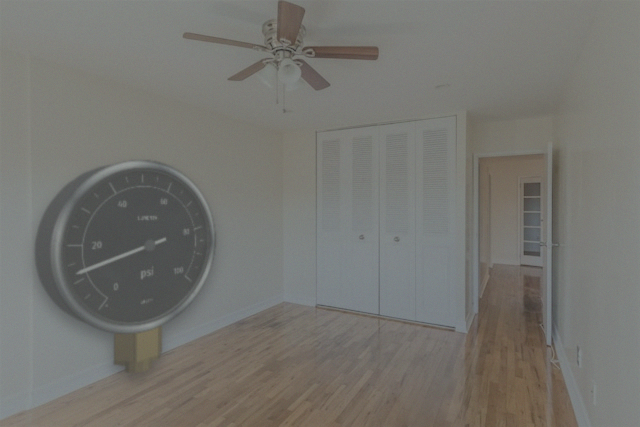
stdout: 12.5 (psi)
